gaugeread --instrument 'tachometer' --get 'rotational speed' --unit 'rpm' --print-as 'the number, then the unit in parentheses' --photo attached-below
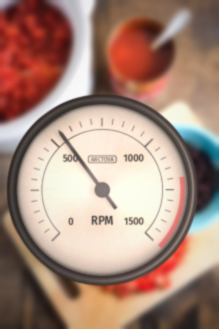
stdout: 550 (rpm)
